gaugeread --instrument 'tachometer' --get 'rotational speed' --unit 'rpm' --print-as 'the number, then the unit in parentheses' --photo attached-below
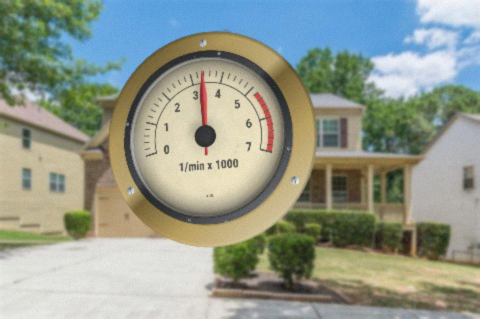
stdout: 3400 (rpm)
